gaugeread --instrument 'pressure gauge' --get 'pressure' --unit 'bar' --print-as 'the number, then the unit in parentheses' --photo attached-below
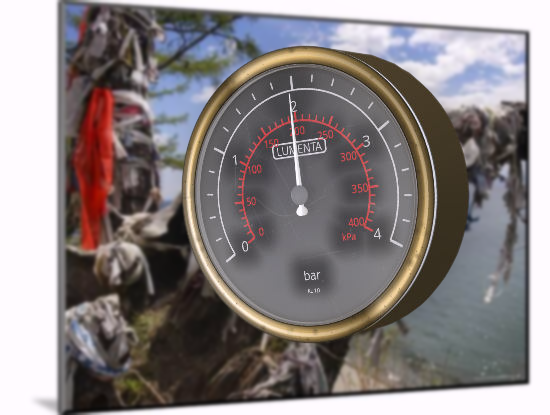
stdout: 2 (bar)
